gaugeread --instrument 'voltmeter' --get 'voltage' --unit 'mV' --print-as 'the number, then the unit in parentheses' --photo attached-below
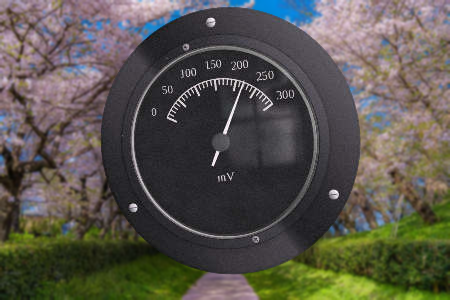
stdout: 220 (mV)
